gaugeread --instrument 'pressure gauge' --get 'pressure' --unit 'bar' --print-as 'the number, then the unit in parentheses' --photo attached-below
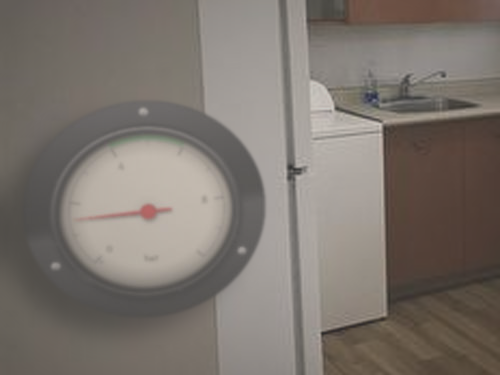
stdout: 1.5 (bar)
